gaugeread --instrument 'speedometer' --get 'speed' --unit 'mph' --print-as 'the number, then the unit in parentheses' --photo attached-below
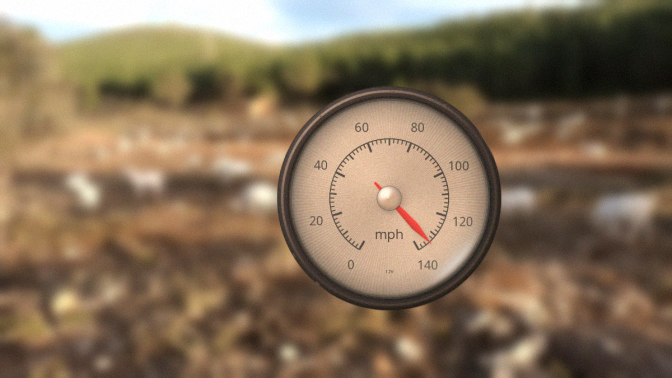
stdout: 134 (mph)
